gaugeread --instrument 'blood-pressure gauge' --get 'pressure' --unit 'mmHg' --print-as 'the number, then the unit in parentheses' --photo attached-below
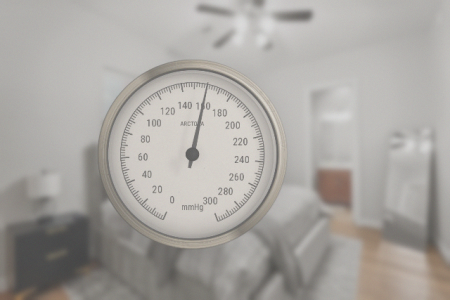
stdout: 160 (mmHg)
